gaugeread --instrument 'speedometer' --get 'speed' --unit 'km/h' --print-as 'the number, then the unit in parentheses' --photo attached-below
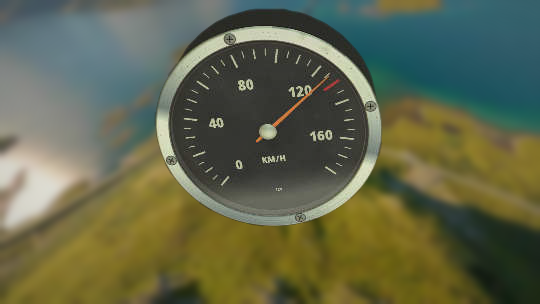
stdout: 125 (km/h)
